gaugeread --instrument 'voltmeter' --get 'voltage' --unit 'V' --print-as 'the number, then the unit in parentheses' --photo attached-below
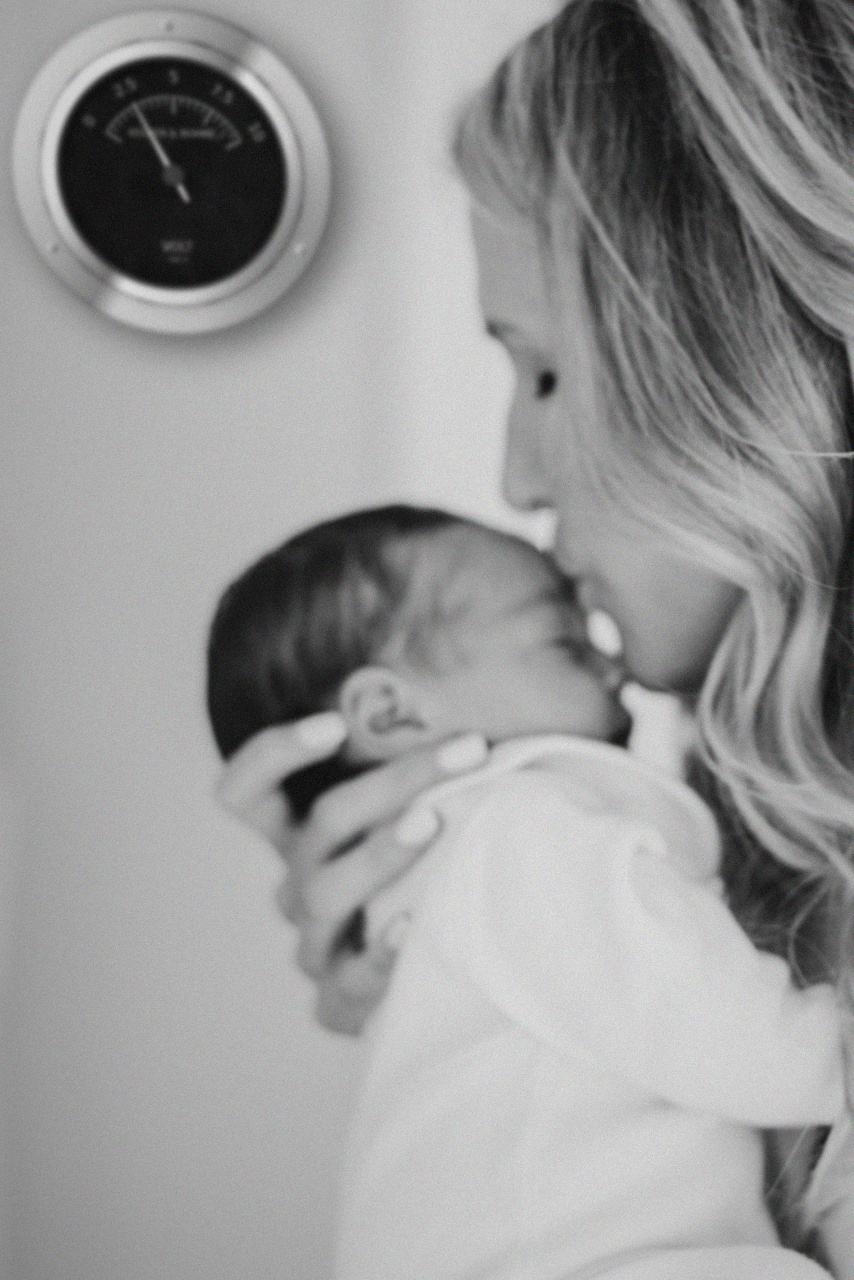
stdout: 2.5 (V)
